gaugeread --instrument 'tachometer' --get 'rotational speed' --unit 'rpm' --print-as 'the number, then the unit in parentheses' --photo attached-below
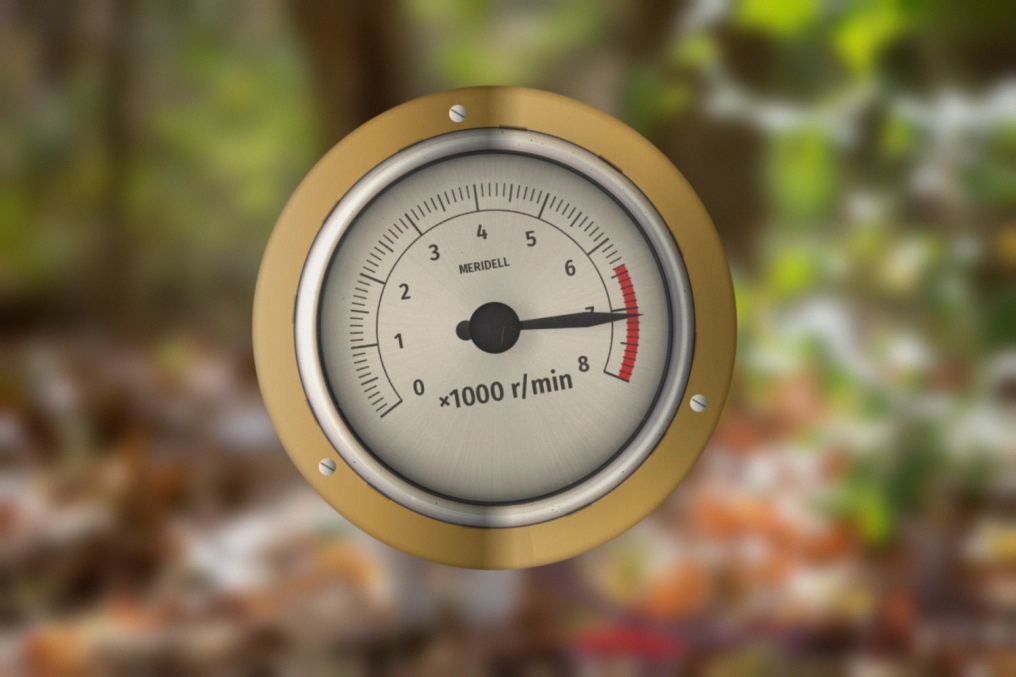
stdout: 7100 (rpm)
